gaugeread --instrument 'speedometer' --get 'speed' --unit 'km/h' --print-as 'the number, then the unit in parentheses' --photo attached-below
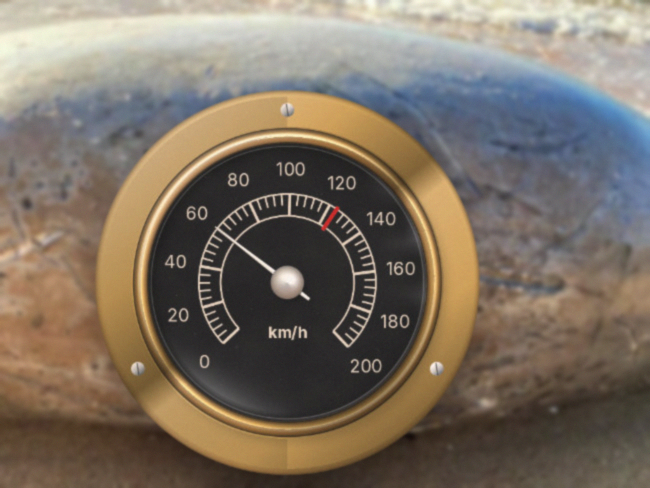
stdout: 60 (km/h)
